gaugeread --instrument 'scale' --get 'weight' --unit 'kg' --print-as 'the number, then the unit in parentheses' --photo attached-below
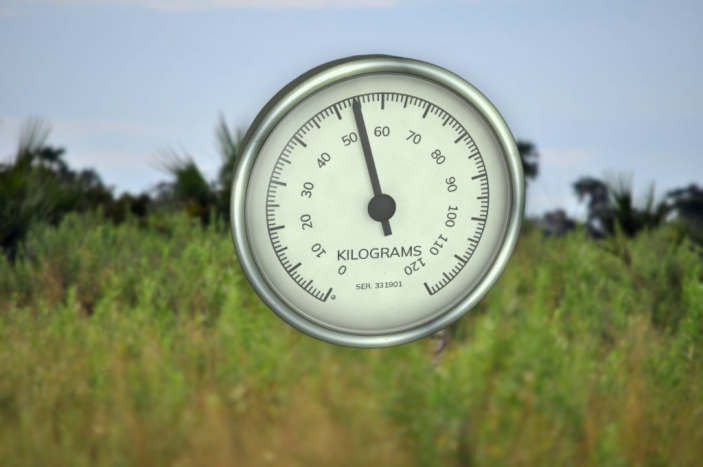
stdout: 54 (kg)
